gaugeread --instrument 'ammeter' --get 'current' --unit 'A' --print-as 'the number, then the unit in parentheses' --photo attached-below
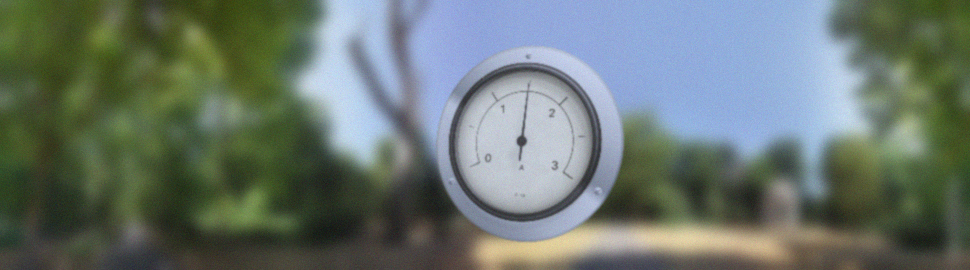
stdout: 1.5 (A)
